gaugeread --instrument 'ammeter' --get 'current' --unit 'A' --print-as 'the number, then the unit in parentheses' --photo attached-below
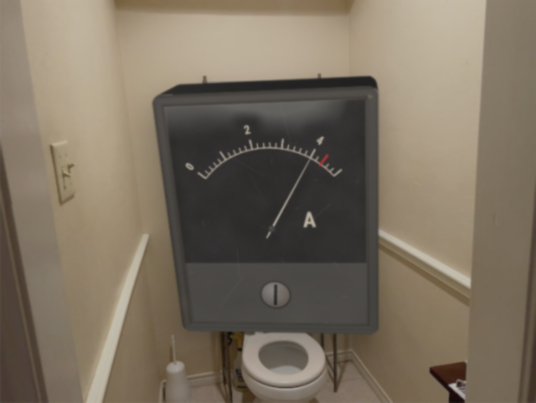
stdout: 4 (A)
